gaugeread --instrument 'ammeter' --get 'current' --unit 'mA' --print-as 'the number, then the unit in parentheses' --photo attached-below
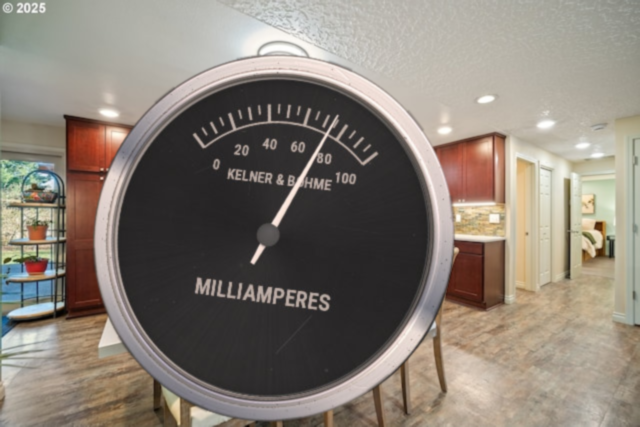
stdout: 75 (mA)
